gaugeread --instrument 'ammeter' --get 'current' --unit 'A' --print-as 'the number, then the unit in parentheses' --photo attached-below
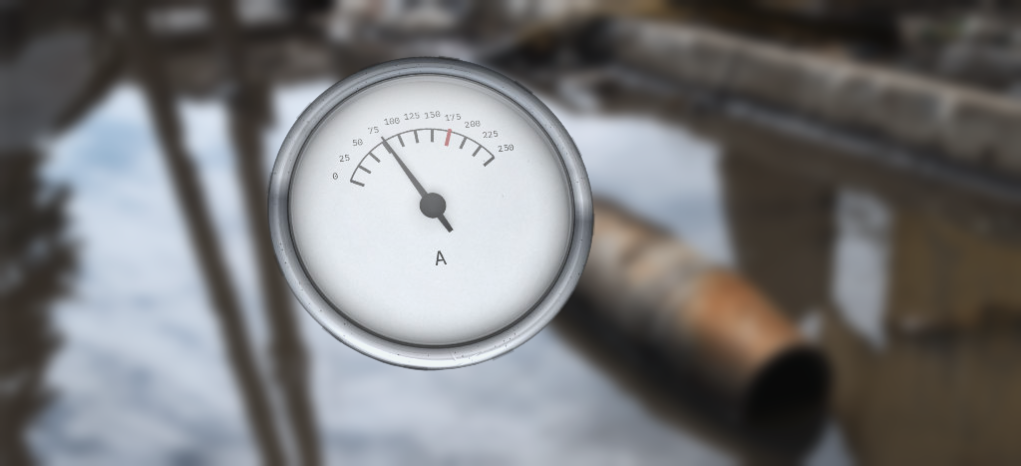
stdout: 75 (A)
